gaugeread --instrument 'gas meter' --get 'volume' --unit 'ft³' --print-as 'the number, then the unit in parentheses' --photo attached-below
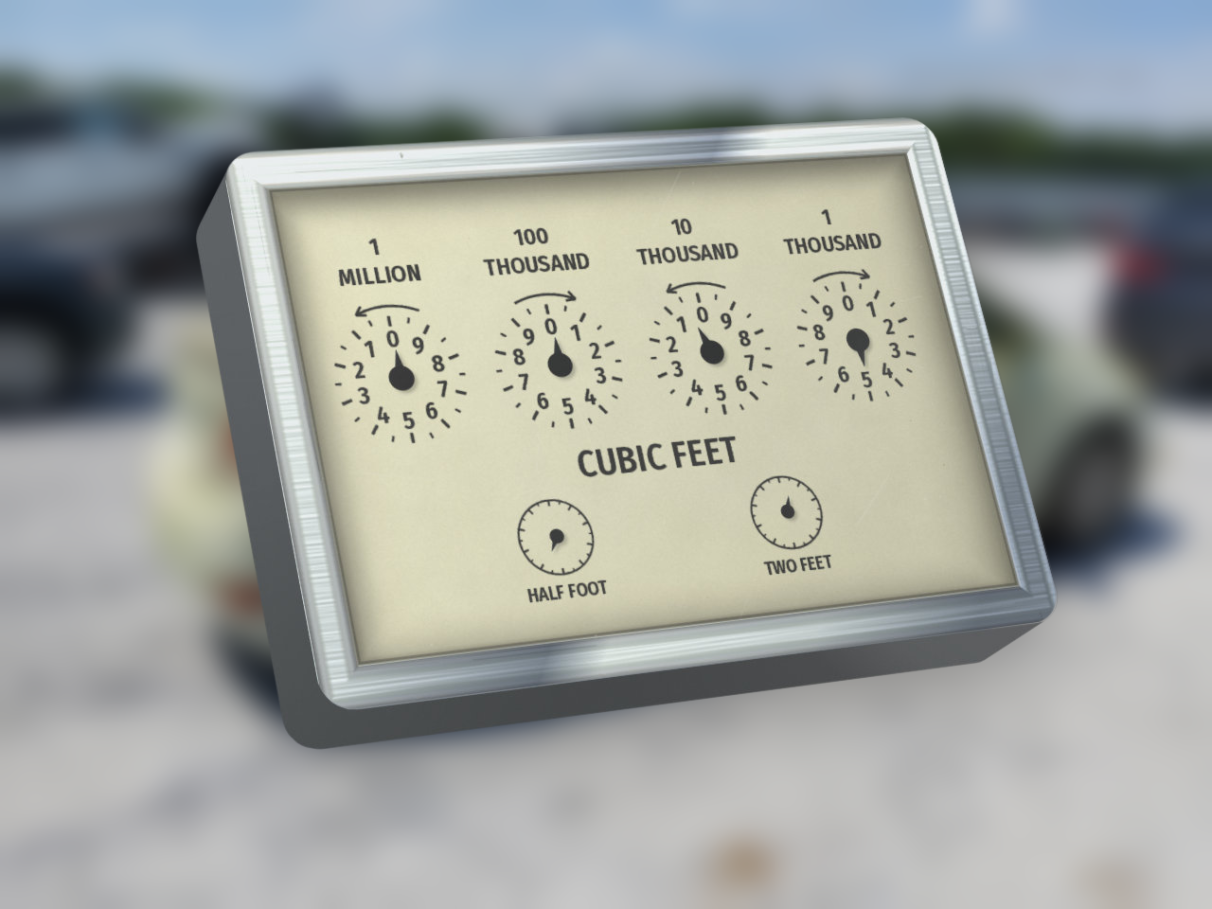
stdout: 500 (ft³)
